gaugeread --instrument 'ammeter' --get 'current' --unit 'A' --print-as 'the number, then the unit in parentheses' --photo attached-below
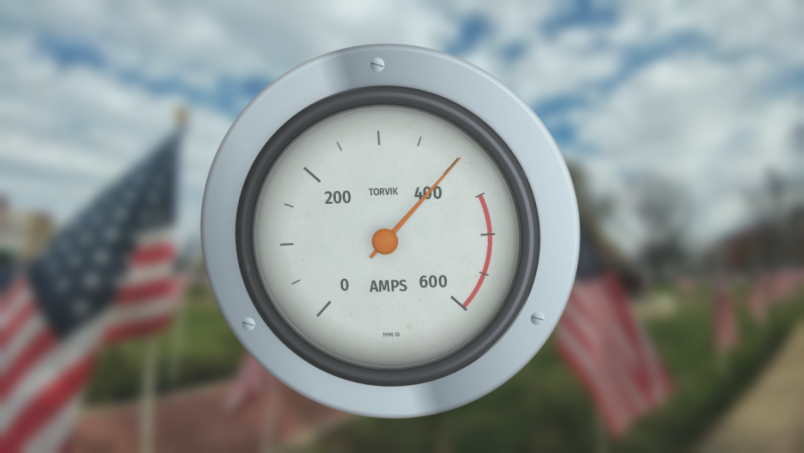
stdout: 400 (A)
